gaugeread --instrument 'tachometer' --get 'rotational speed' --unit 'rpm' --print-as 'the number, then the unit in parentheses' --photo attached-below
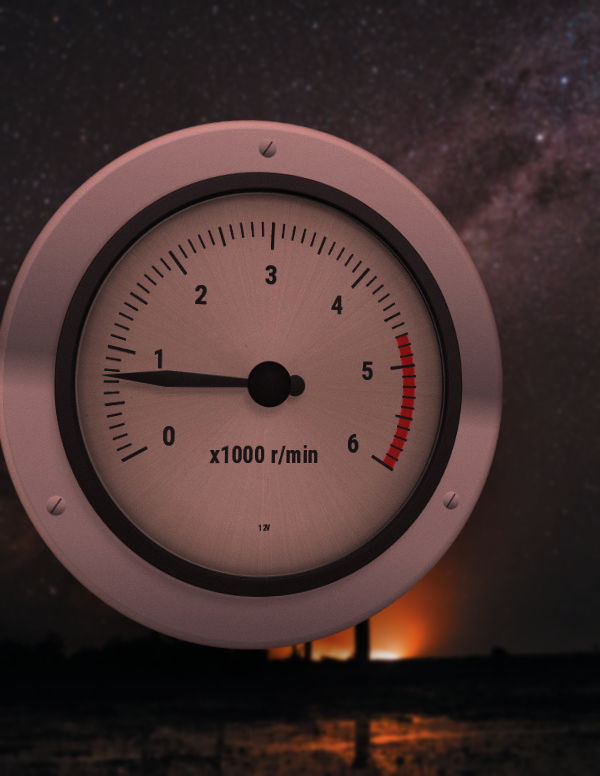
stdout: 750 (rpm)
